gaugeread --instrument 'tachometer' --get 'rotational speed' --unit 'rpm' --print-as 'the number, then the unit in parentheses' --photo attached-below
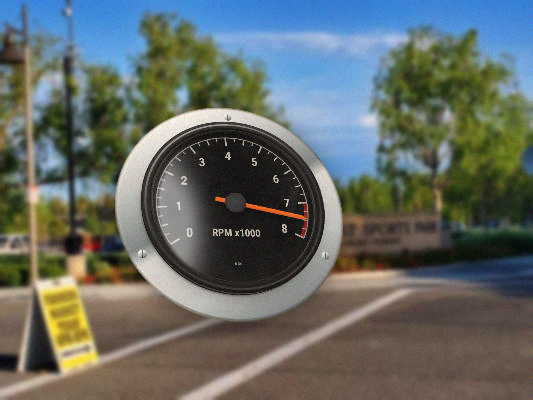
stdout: 7500 (rpm)
